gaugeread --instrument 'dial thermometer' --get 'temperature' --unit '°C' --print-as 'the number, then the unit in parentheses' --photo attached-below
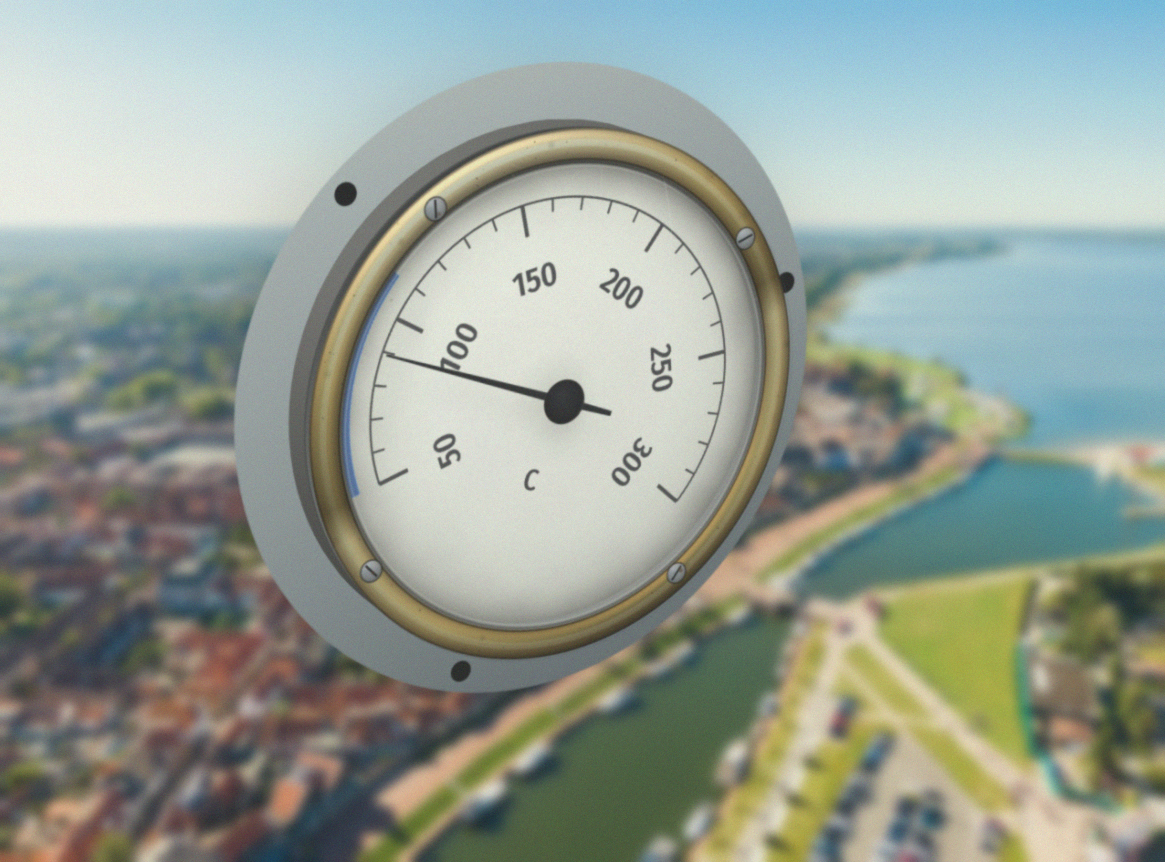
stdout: 90 (°C)
